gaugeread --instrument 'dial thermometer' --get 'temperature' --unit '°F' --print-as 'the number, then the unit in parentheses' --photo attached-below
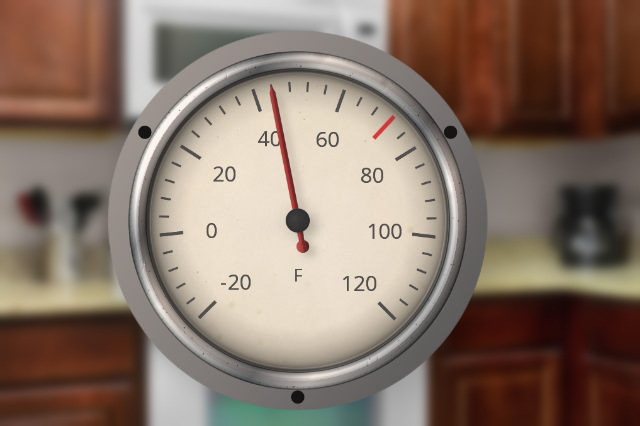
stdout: 44 (°F)
